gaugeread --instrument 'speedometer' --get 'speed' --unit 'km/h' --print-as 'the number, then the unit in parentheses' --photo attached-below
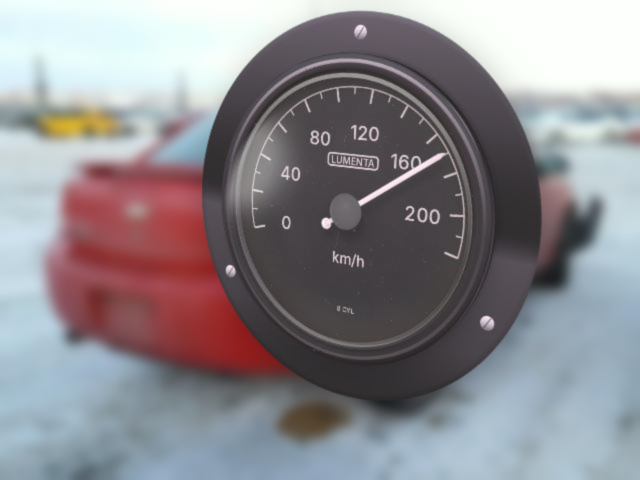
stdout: 170 (km/h)
